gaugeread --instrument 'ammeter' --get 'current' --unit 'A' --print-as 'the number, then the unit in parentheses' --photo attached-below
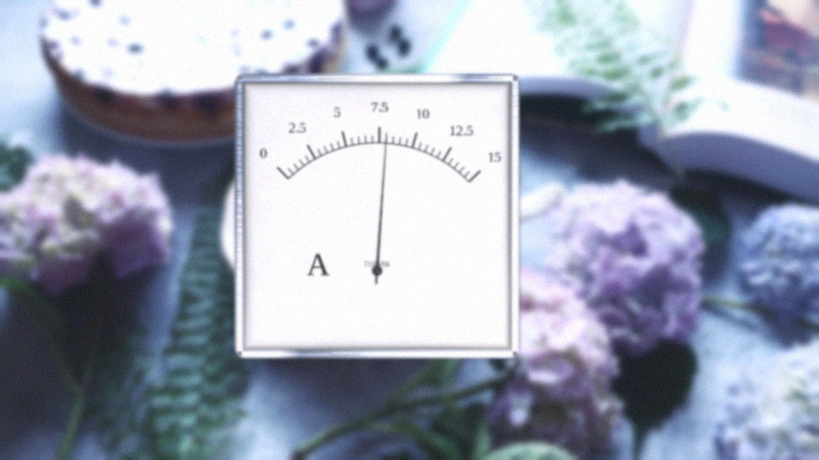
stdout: 8 (A)
